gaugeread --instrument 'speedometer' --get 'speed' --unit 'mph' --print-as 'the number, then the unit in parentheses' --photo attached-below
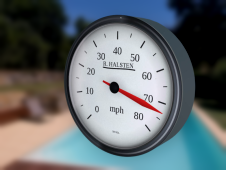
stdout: 72.5 (mph)
